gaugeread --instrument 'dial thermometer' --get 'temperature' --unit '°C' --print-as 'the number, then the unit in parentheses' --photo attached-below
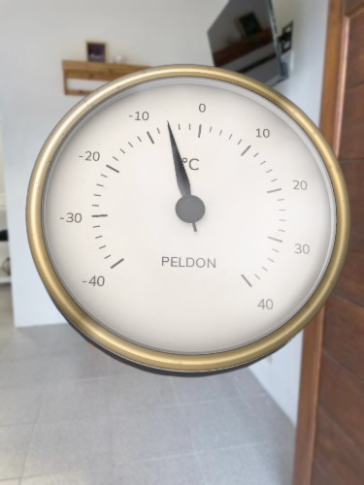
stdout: -6 (°C)
